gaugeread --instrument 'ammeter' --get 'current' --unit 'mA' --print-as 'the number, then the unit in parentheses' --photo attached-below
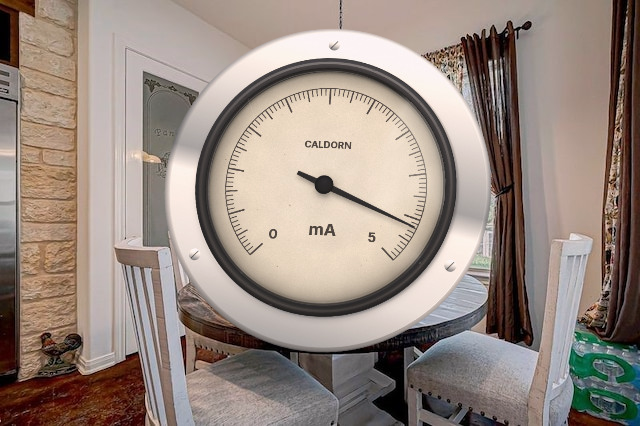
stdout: 4.6 (mA)
